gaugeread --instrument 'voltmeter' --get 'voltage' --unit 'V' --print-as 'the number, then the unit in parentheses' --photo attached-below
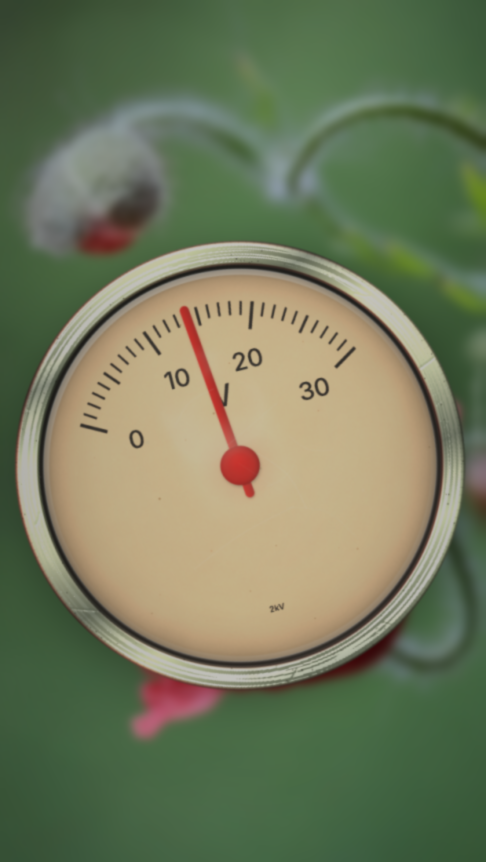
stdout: 14 (V)
